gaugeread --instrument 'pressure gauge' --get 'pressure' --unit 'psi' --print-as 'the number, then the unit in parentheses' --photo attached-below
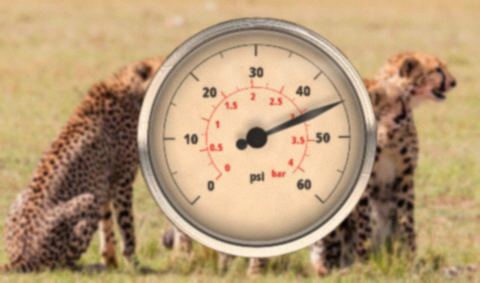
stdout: 45 (psi)
